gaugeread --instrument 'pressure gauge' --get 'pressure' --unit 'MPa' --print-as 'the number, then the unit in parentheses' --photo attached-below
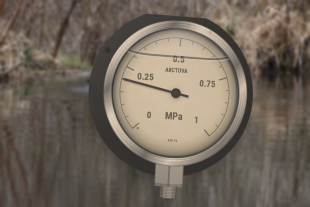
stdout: 0.2 (MPa)
